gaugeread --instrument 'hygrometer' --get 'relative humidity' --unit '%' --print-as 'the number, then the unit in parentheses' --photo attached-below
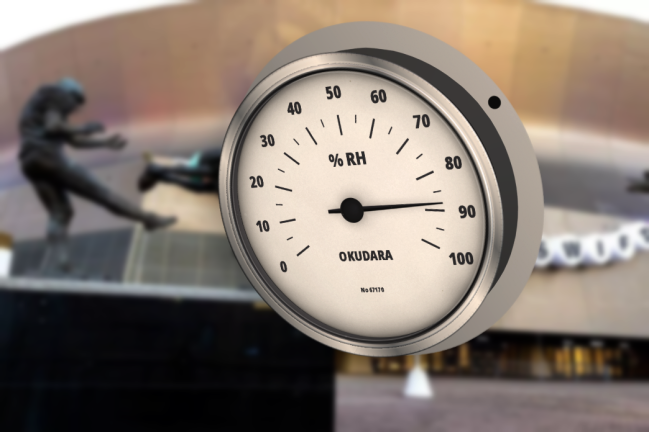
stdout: 87.5 (%)
